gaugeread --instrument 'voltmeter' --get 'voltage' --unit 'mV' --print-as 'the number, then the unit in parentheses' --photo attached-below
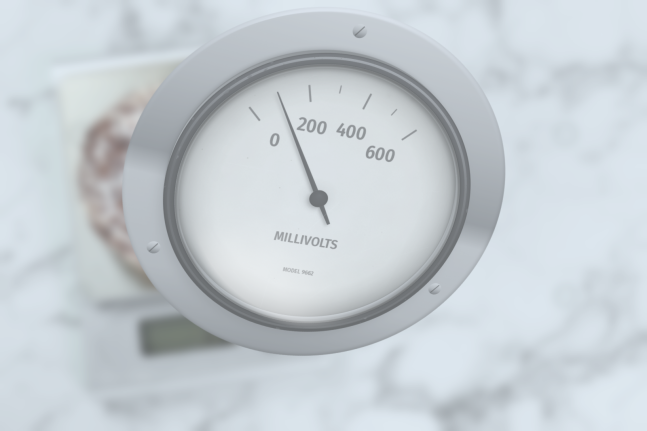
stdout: 100 (mV)
